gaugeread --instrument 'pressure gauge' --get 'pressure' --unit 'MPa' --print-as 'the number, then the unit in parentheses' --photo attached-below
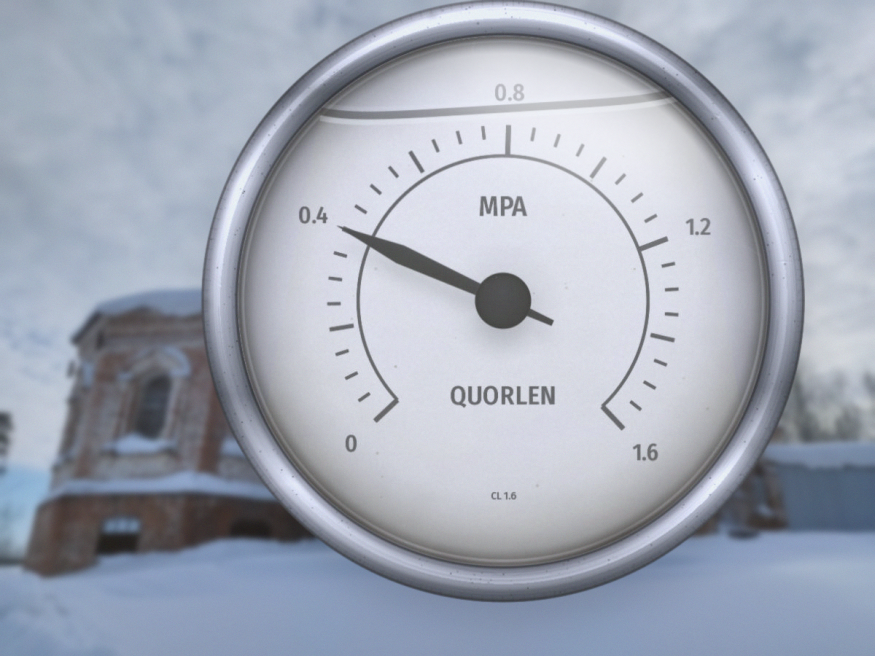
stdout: 0.4 (MPa)
